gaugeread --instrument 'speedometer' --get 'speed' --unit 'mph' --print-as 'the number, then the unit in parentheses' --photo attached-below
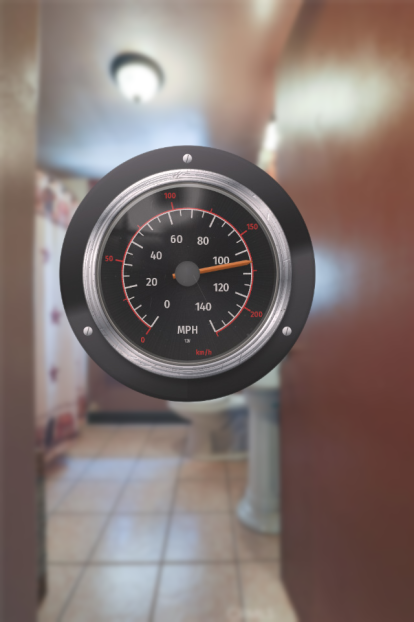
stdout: 105 (mph)
